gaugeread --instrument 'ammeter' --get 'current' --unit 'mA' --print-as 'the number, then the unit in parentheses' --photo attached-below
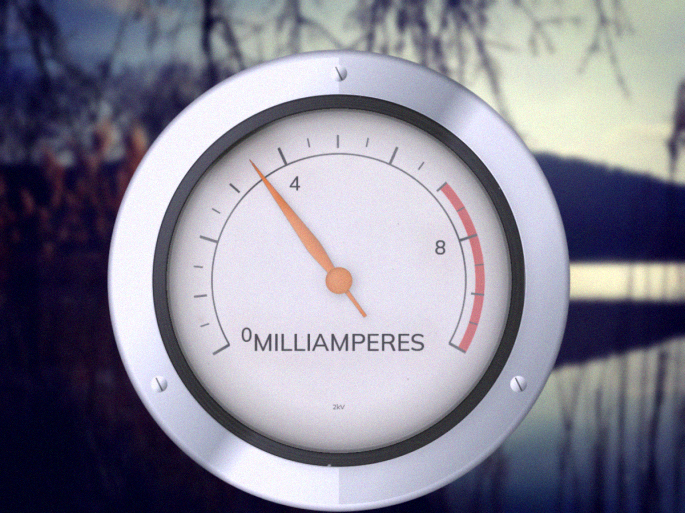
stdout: 3.5 (mA)
